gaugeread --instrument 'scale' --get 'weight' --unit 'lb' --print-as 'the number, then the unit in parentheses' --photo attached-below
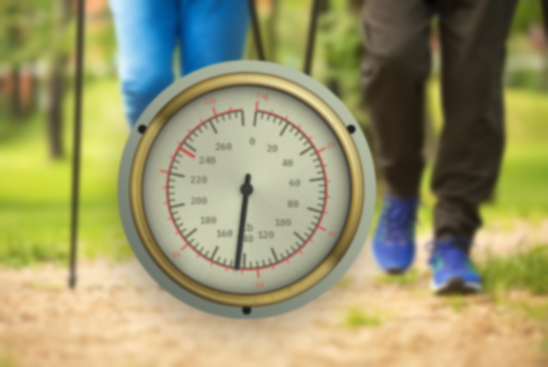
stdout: 144 (lb)
